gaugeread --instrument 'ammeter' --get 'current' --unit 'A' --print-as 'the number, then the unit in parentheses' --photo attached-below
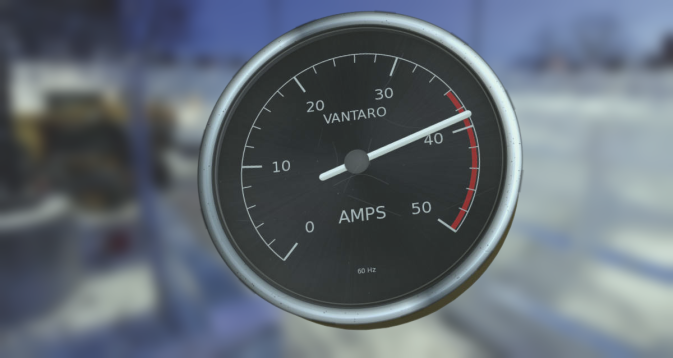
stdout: 39 (A)
